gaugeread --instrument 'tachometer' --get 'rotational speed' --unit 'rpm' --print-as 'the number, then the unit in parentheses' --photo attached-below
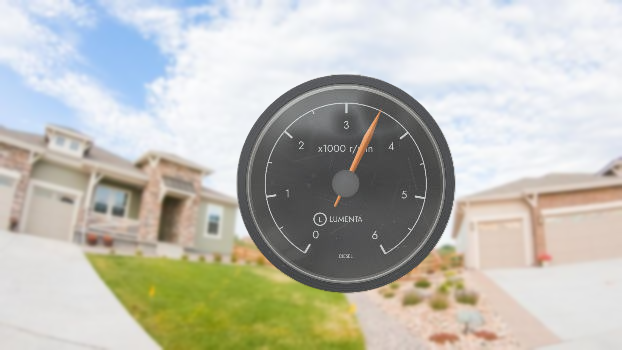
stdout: 3500 (rpm)
